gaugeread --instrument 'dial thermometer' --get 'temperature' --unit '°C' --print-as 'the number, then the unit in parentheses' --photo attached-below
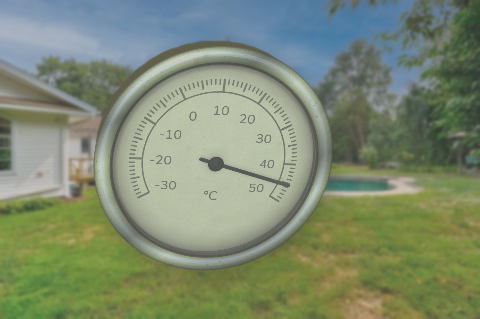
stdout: 45 (°C)
